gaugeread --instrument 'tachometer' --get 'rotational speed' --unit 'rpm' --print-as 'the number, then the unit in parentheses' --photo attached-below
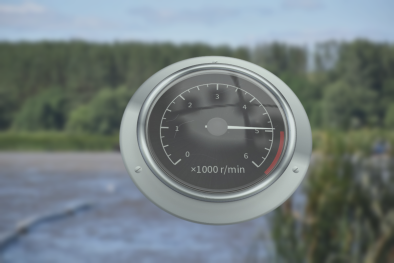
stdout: 5000 (rpm)
